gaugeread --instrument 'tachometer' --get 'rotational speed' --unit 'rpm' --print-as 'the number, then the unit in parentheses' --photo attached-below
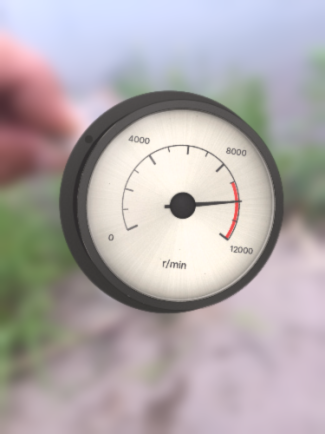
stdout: 10000 (rpm)
